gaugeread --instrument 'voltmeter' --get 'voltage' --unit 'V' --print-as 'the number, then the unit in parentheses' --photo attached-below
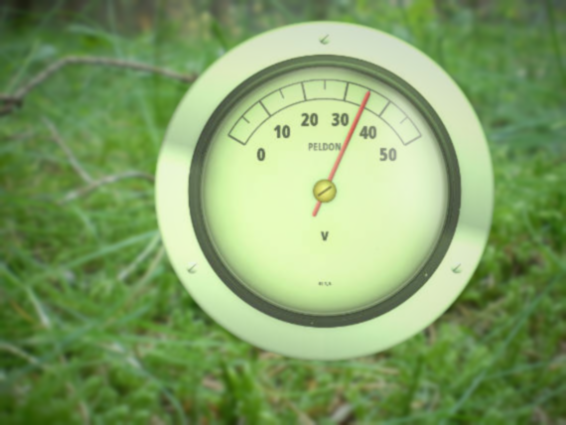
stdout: 35 (V)
